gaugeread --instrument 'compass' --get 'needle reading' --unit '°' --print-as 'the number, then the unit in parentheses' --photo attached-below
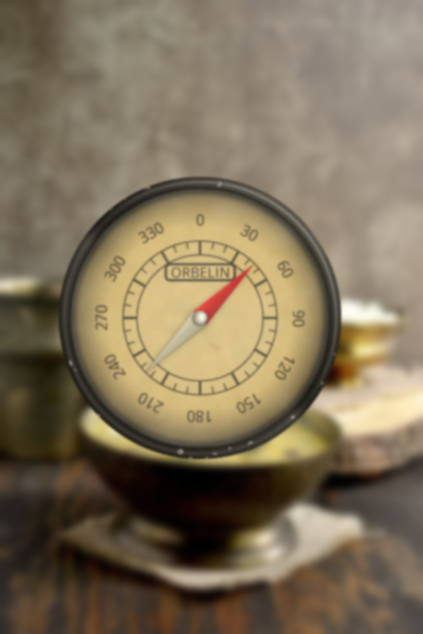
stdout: 45 (°)
